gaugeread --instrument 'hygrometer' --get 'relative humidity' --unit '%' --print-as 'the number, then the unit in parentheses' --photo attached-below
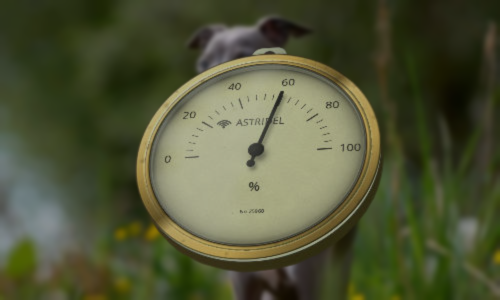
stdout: 60 (%)
